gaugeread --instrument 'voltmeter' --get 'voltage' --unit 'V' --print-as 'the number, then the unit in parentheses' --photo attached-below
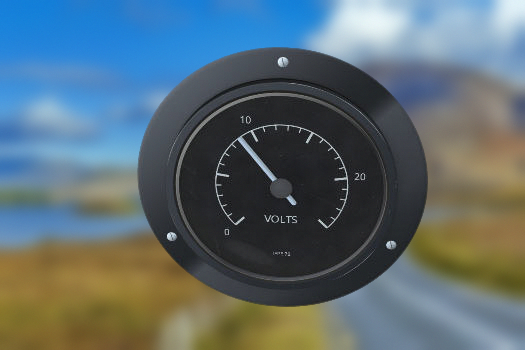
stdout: 9 (V)
